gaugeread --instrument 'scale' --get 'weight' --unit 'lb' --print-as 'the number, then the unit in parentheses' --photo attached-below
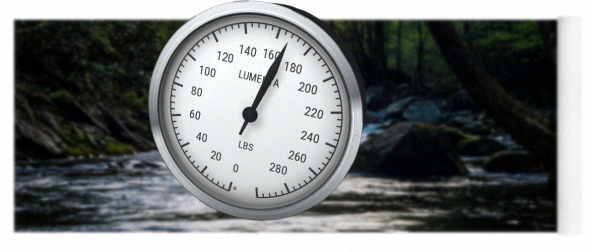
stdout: 168 (lb)
